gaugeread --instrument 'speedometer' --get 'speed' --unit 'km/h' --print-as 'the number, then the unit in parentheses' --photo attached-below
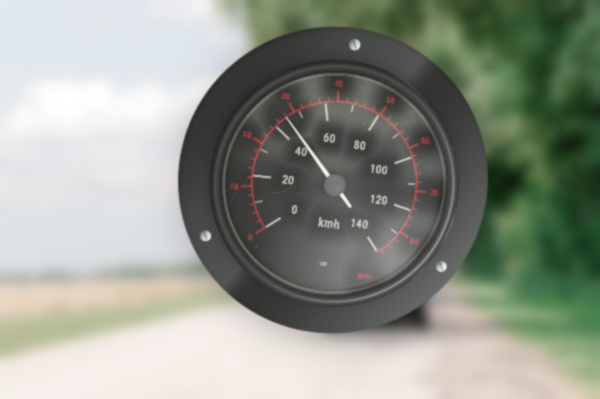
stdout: 45 (km/h)
